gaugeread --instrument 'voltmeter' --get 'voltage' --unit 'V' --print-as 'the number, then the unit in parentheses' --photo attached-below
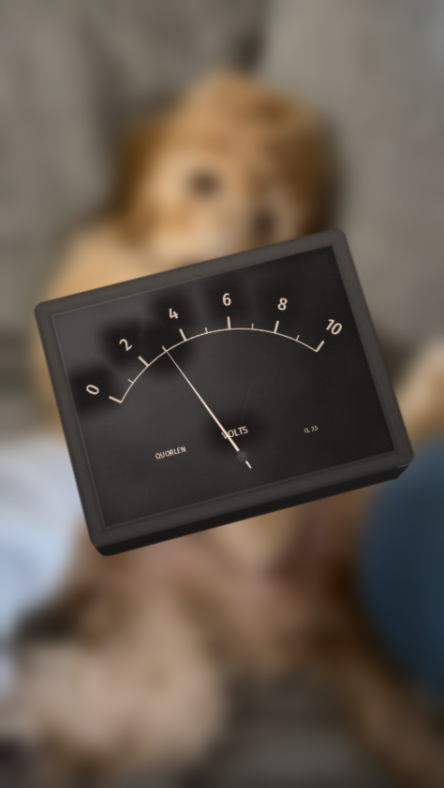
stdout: 3 (V)
